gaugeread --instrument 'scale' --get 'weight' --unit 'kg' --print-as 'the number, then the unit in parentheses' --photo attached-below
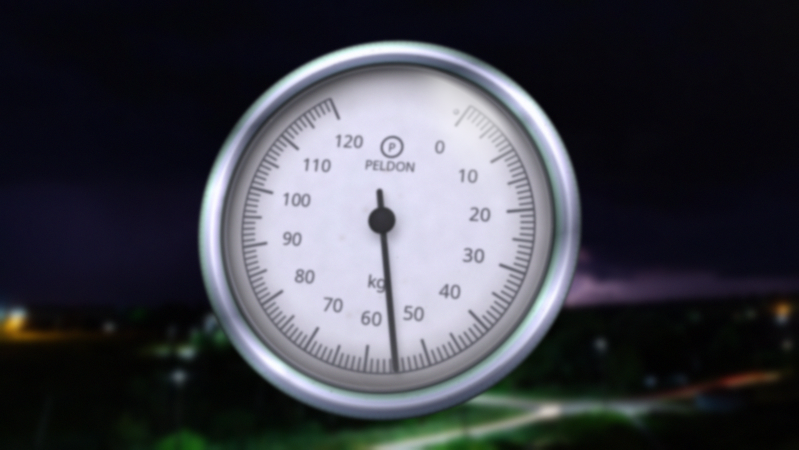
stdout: 55 (kg)
